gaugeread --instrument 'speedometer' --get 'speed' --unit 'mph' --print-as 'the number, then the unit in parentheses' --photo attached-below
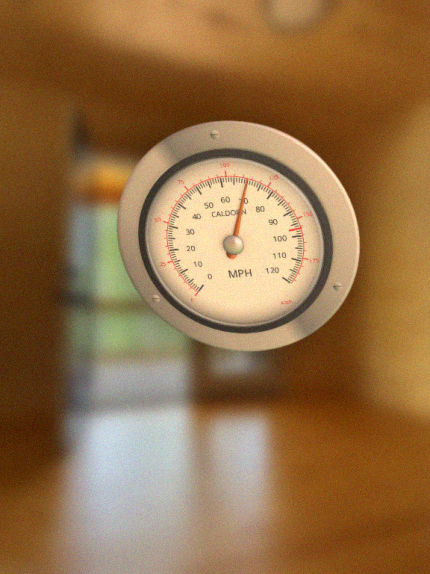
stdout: 70 (mph)
